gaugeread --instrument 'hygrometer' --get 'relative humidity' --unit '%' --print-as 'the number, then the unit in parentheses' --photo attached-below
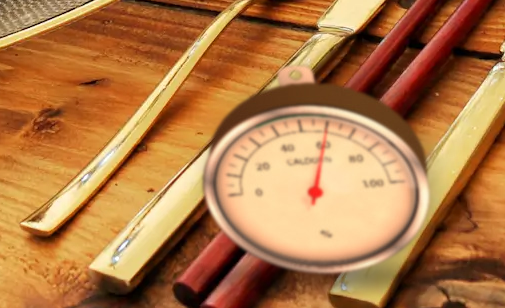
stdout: 60 (%)
